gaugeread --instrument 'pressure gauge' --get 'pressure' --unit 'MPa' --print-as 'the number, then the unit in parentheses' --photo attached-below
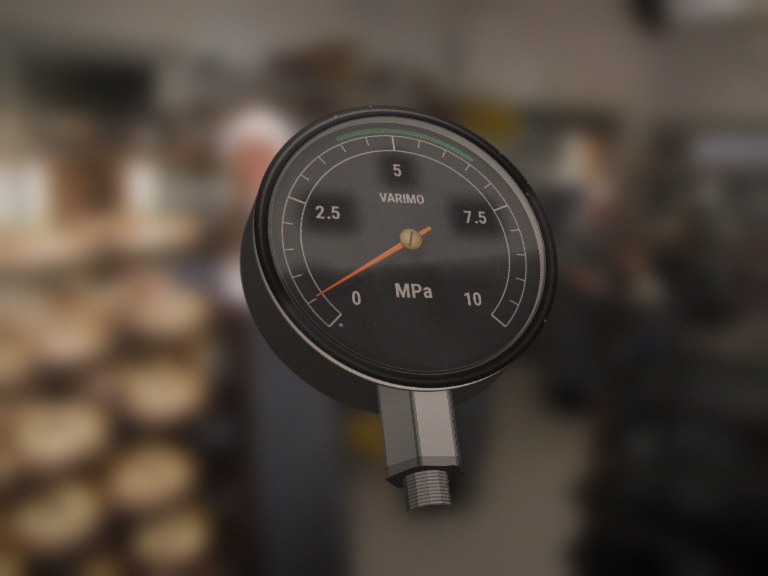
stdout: 0.5 (MPa)
